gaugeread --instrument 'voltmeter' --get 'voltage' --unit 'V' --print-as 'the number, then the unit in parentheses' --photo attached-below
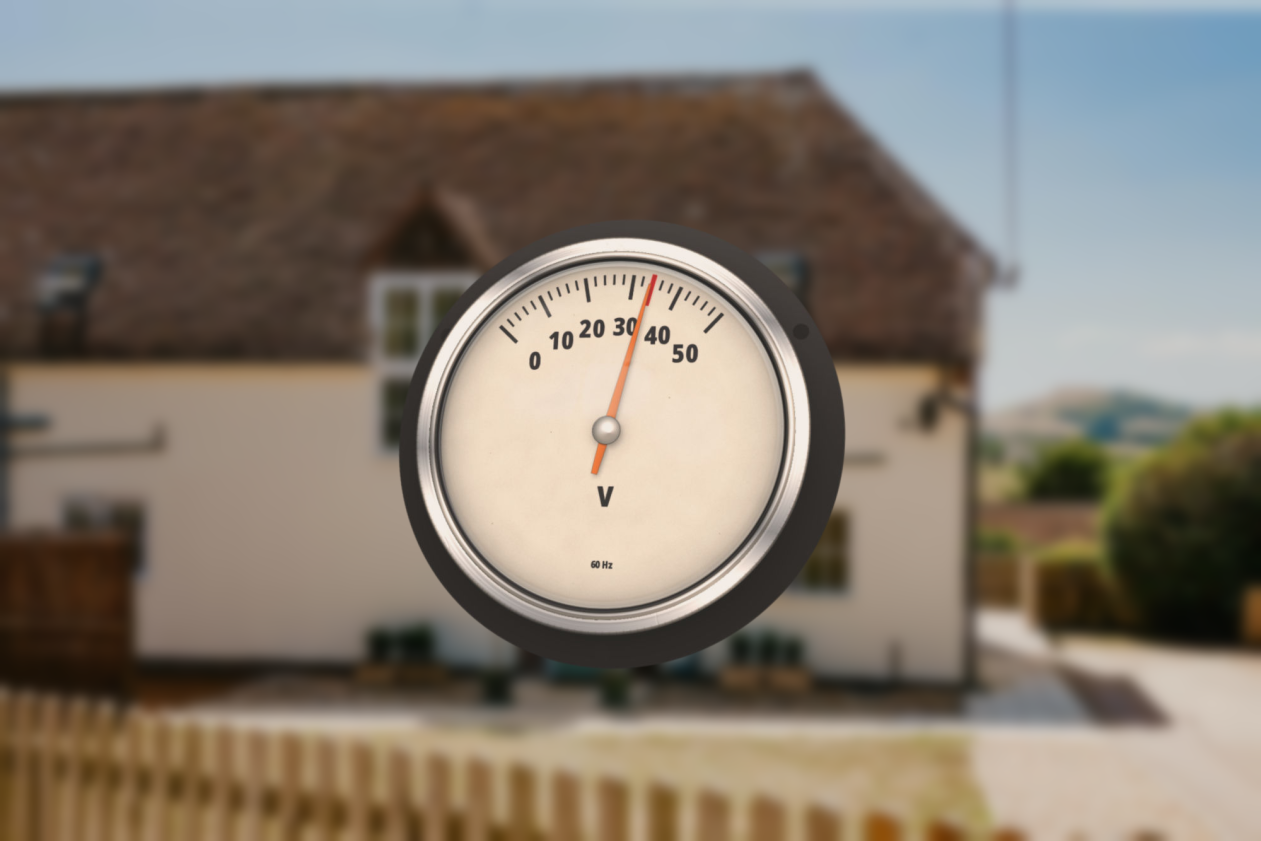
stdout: 34 (V)
